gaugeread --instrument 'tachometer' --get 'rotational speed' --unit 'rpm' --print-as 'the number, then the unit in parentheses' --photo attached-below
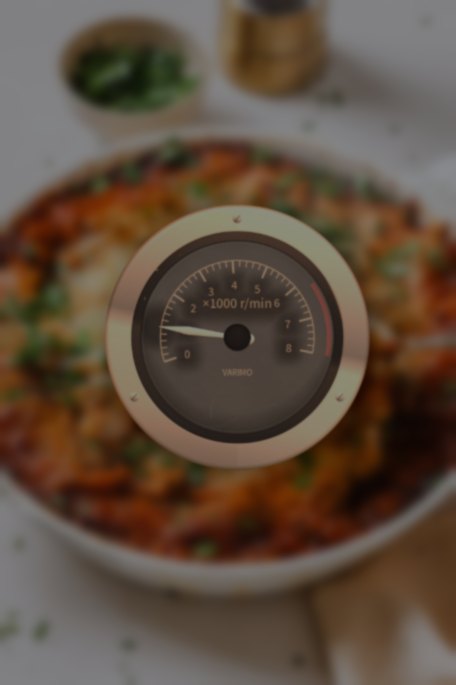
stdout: 1000 (rpm)
